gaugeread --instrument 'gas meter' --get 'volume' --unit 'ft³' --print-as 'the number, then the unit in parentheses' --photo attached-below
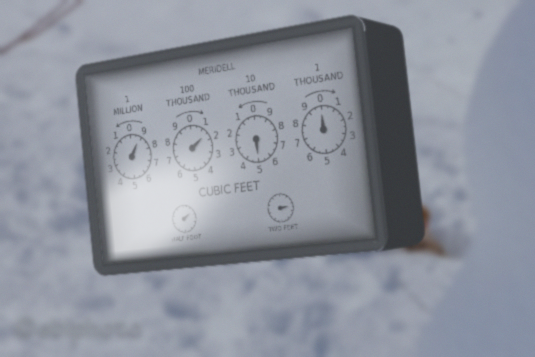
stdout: 915000 (ft³)
